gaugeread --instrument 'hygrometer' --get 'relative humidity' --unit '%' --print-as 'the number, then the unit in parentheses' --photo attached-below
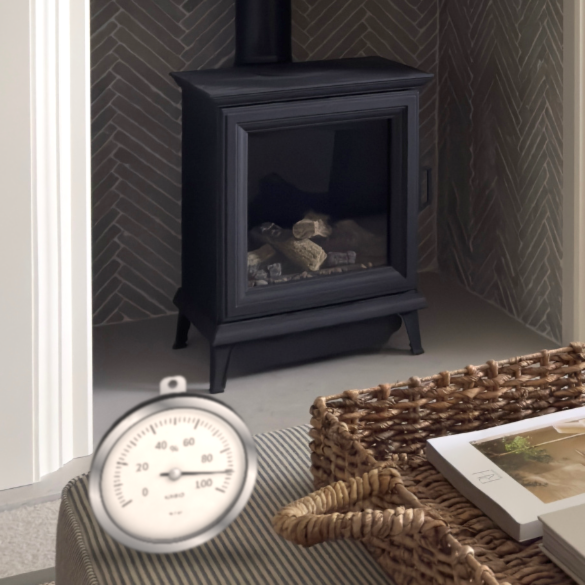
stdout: 90 (%)
